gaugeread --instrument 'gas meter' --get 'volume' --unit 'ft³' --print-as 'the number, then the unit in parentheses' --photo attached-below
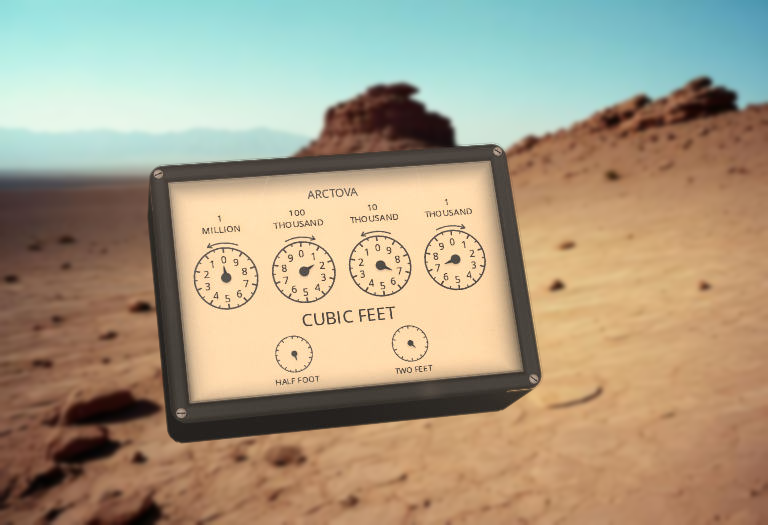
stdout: 16700 (ft³)
